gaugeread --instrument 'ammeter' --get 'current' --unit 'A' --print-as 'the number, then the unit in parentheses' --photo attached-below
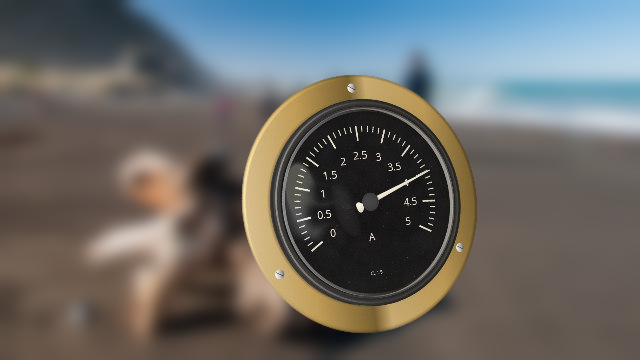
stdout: 4 (A)
